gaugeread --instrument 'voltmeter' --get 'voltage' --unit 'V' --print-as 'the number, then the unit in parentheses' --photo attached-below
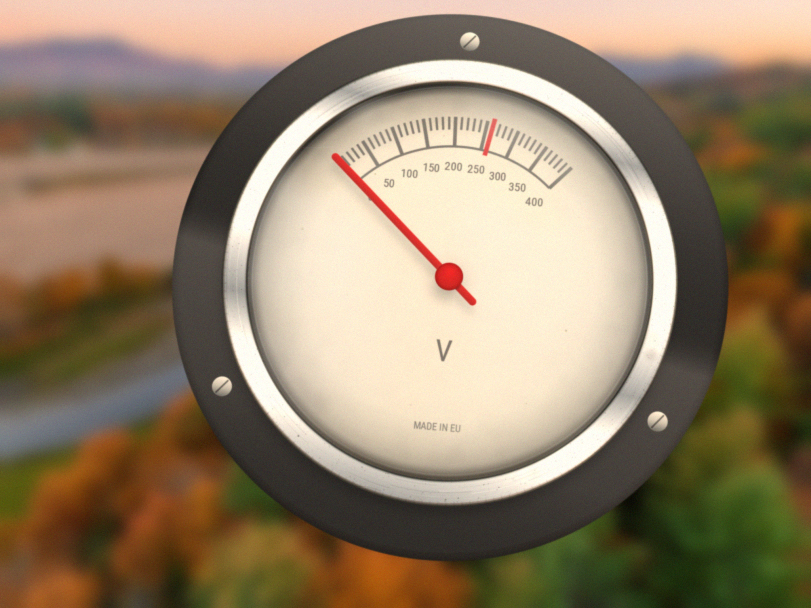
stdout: 0 (V)
